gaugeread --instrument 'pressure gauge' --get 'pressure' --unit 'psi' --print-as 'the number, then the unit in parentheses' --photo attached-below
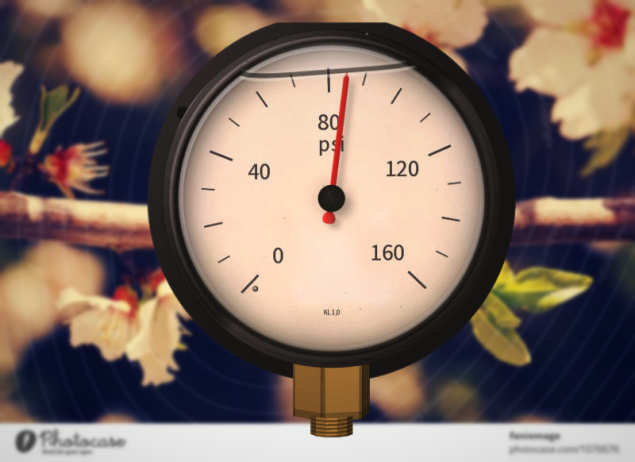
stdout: 85 (psi)
